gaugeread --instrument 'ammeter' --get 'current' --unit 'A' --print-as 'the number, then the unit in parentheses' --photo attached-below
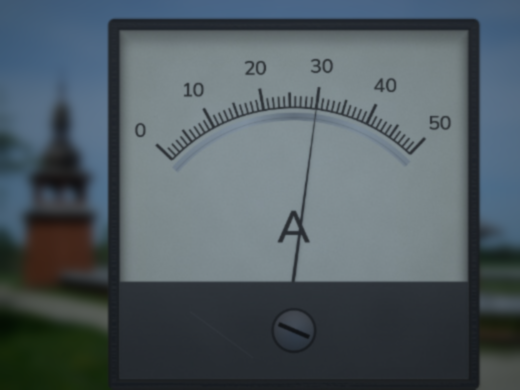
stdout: 30 (A)
